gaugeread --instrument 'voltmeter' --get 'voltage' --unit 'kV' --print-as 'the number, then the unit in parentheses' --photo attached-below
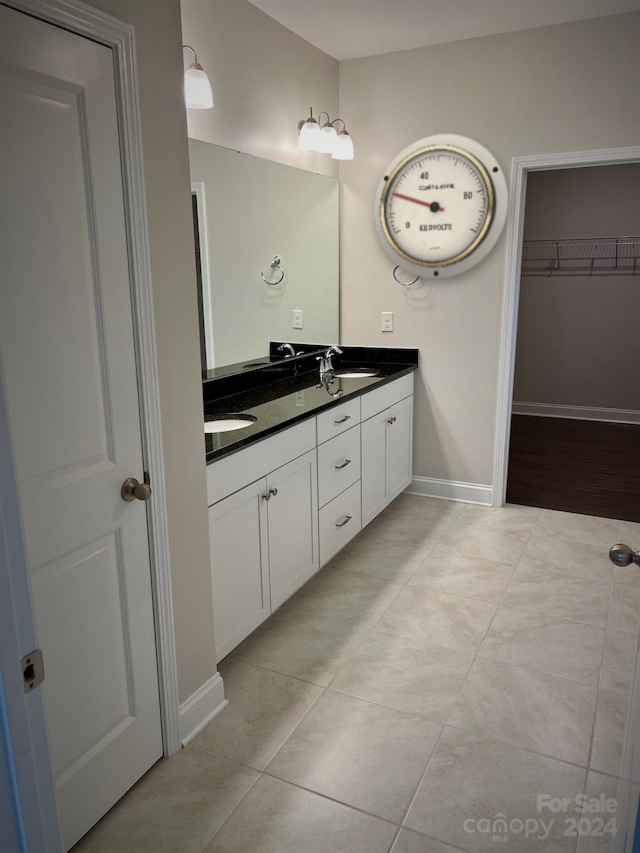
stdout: 20 (kV)
